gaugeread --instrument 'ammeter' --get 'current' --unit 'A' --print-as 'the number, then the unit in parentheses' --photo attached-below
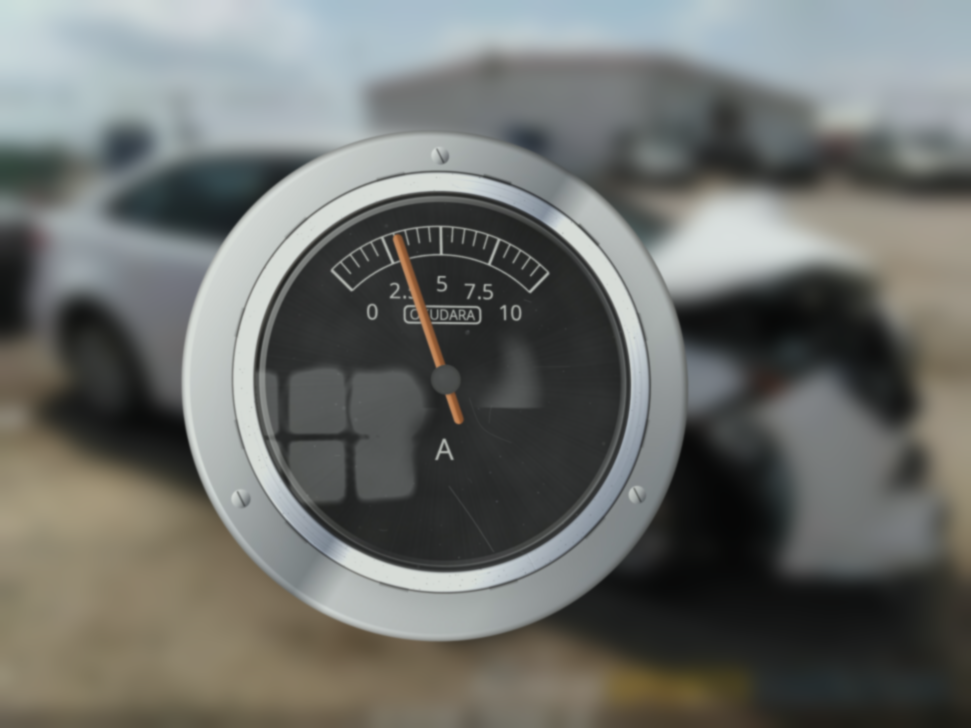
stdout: 3 (A)
